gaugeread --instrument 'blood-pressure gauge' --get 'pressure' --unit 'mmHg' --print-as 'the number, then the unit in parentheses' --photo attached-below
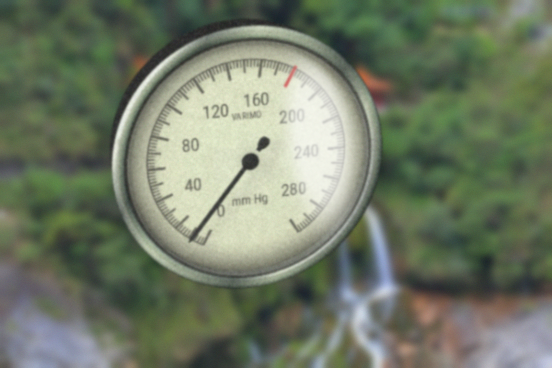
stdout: 10 (mmHg)
